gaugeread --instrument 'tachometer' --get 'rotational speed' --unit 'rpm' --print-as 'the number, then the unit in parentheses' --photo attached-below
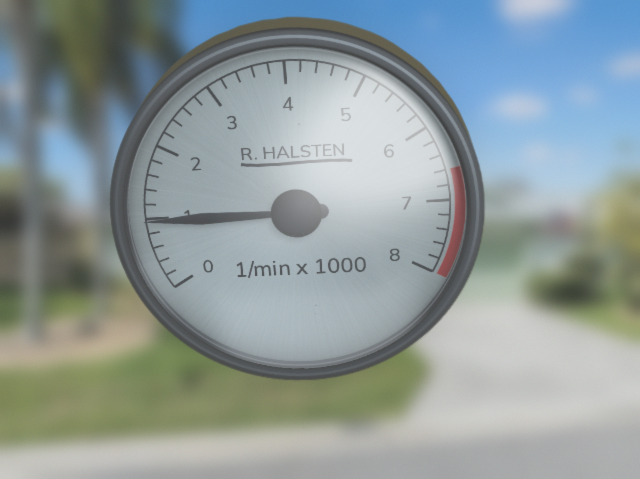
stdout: 1000 (rpm)
